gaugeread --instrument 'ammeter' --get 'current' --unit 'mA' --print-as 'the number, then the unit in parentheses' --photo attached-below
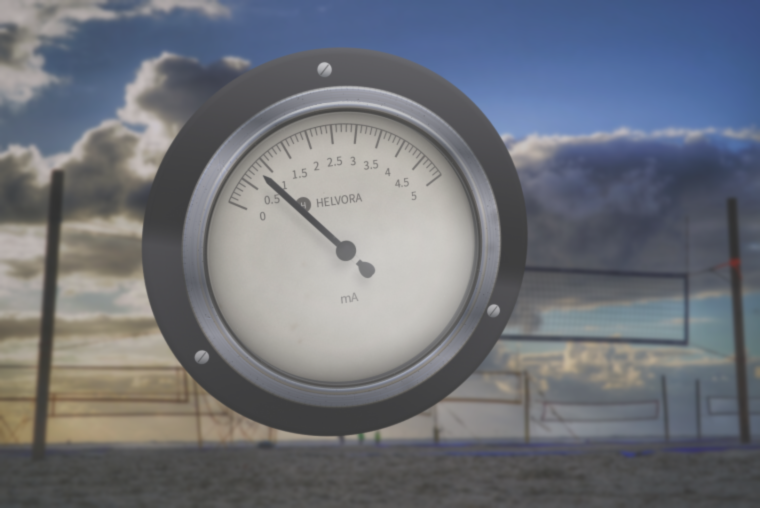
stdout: 0.8 (mA)
